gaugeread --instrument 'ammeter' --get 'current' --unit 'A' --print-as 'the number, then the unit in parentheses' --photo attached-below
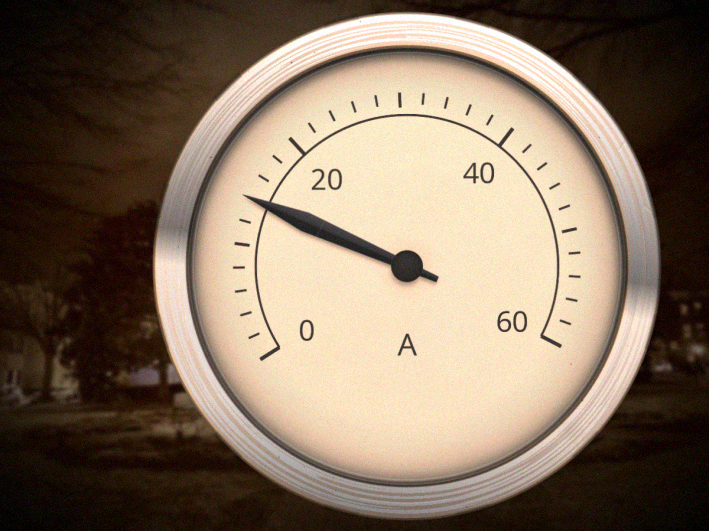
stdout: 14 (A)
